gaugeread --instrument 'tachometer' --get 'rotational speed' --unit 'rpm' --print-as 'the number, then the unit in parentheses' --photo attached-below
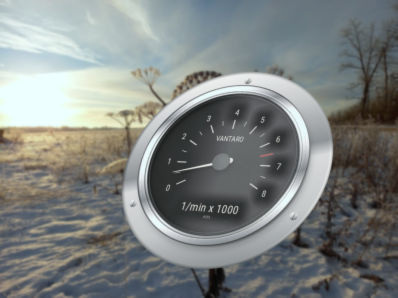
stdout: 500 (rpm)
